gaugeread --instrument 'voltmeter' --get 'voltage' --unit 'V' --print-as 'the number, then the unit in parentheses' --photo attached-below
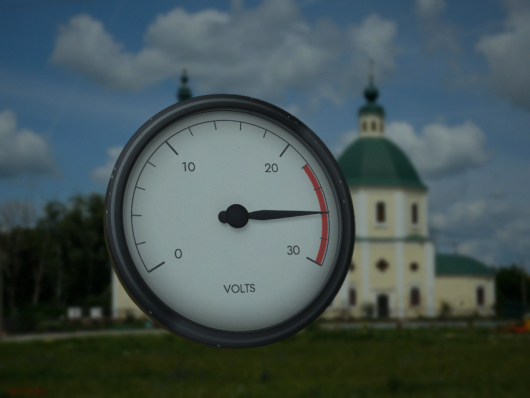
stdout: 26 (V)
